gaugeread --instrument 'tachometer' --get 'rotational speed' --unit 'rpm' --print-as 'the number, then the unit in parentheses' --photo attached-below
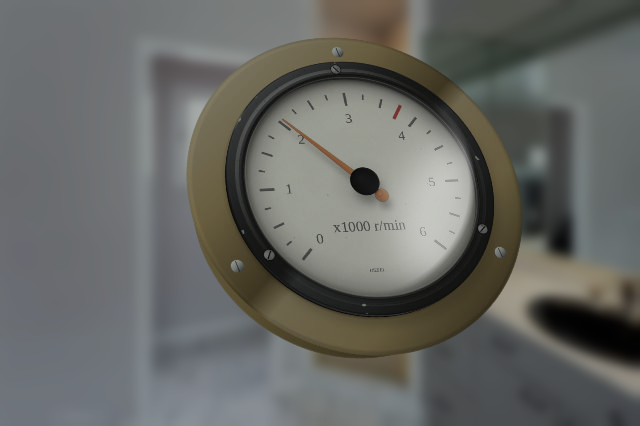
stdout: 2000 (rpm)
